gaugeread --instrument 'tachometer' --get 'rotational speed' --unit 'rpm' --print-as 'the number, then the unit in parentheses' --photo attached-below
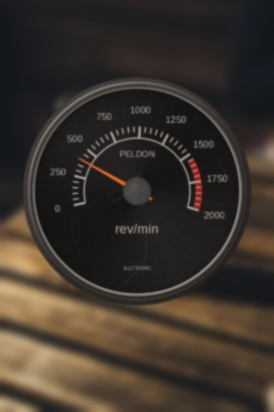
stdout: 400 (rpm)
